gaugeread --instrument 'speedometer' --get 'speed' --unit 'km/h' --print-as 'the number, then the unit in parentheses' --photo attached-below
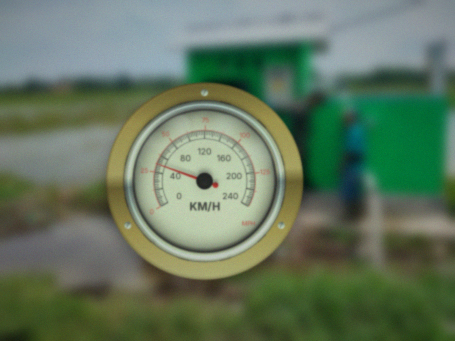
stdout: 50 (km/h)
